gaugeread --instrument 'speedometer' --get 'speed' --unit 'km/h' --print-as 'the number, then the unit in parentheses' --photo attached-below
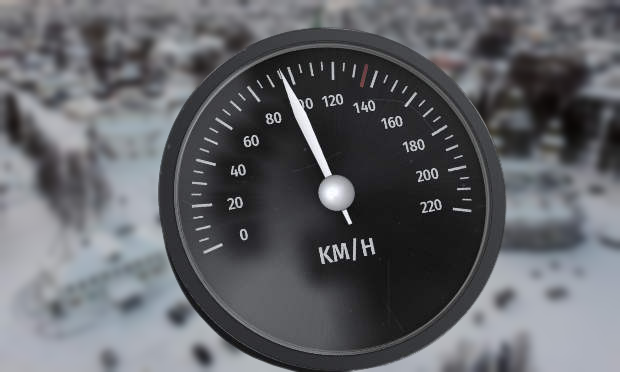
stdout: 95 (km/h)
